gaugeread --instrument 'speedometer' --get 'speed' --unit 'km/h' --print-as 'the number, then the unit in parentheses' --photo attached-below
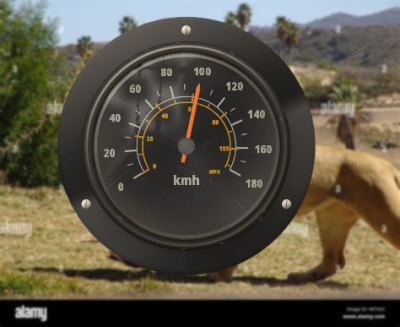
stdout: 100 (km/h)
